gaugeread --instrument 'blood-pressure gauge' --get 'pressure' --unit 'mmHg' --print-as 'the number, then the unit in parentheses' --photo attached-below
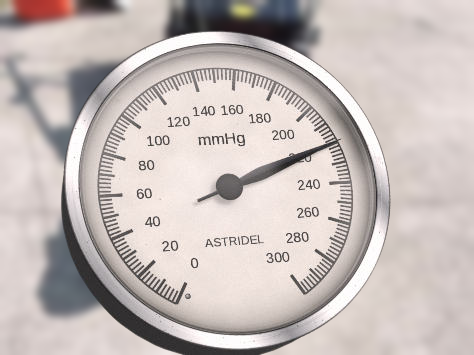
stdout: 220 (mmHg)
